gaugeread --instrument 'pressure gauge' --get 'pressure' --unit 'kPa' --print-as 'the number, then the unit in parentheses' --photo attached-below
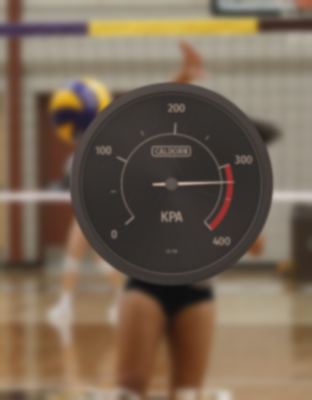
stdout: 325 (kPa)
